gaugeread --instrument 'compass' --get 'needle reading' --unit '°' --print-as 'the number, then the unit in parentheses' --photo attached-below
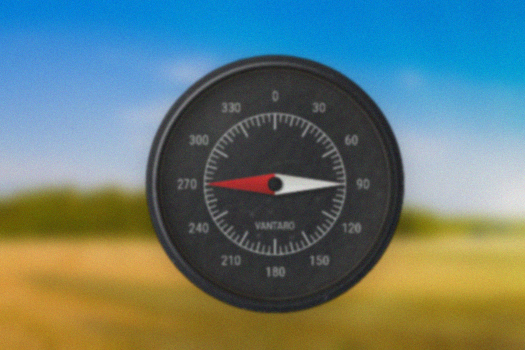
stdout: 270 (°)
